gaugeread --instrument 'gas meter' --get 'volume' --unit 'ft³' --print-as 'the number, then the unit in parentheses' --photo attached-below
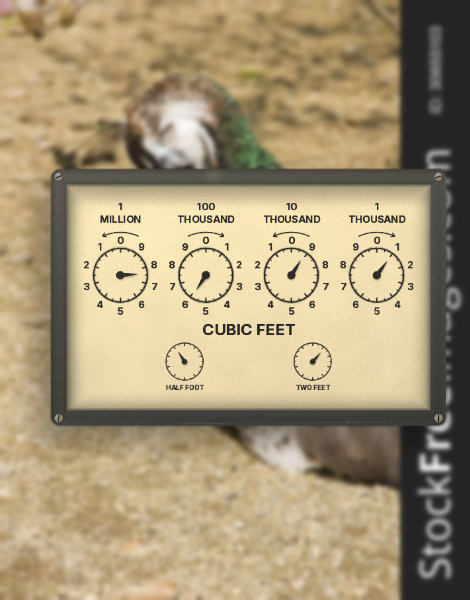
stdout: 759100 (ft³)
